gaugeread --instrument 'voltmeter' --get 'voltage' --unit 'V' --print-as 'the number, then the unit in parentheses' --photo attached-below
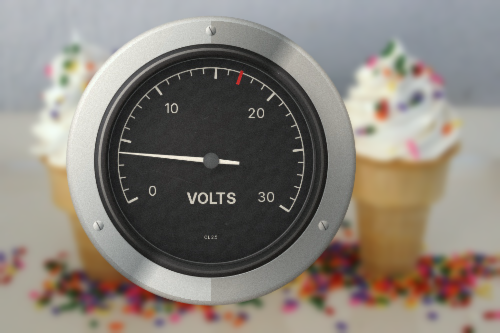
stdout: 4 (V)
